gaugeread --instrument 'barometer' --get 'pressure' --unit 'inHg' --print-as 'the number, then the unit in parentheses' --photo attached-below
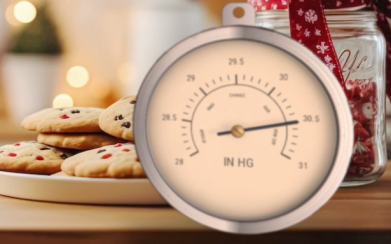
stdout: 30.5 (inHg)
